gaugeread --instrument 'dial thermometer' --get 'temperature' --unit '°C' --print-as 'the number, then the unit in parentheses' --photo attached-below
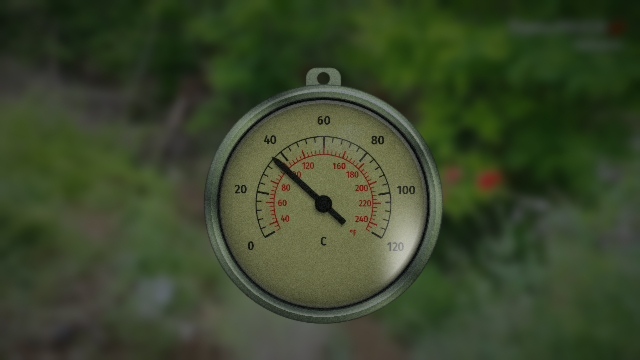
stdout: 36 (°C)
